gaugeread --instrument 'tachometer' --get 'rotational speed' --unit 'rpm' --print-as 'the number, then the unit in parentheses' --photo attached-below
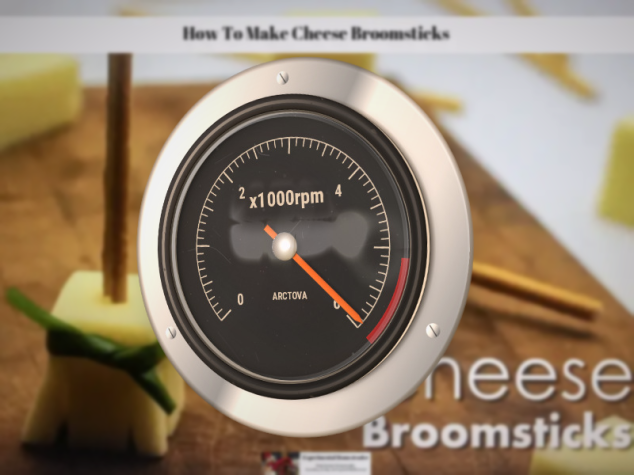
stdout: 5900 (rpm)
